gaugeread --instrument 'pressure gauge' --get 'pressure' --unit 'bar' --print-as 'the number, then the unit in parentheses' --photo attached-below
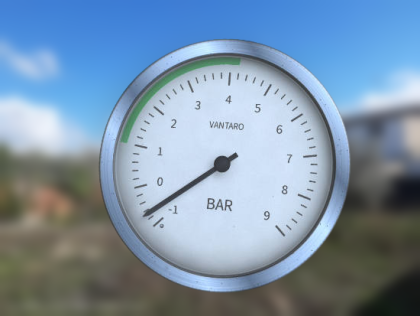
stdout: -0.7 (bar)
